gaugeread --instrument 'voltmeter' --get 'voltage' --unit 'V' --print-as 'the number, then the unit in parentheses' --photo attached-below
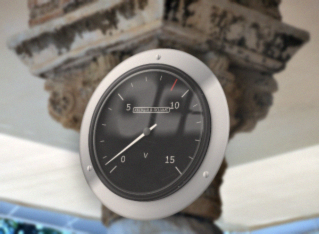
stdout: 0.5 (V)
